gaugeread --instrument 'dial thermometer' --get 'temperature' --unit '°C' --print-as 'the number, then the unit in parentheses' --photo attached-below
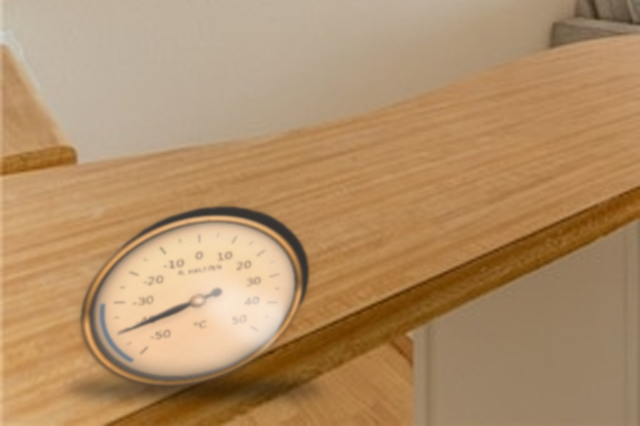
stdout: -40 (°C)
